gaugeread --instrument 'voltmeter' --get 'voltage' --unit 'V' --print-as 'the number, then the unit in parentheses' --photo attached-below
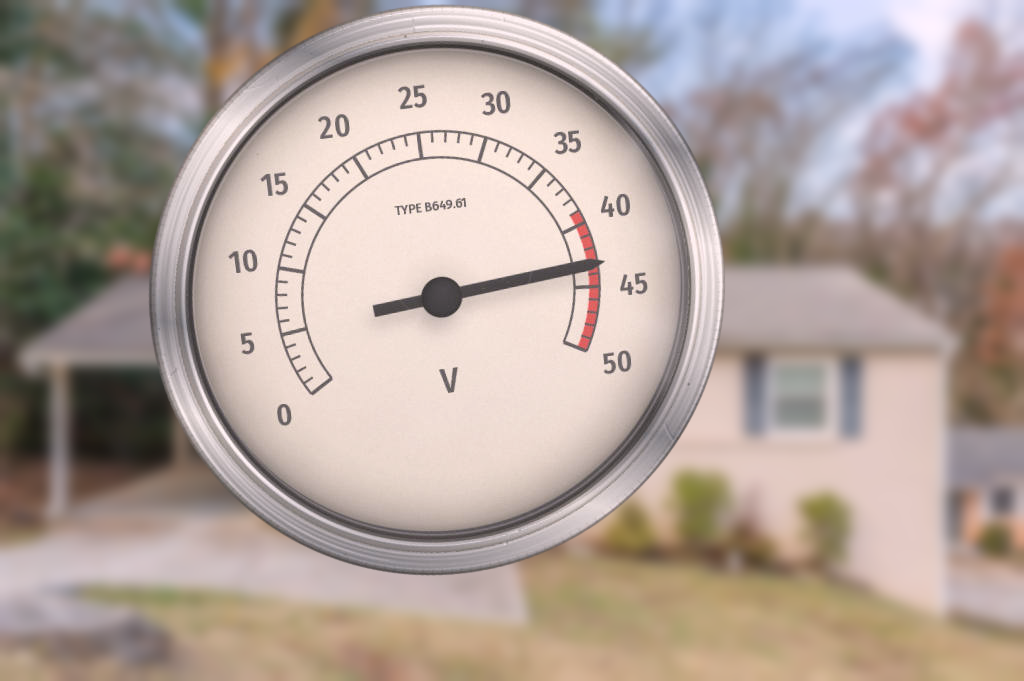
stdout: 43 (V)
